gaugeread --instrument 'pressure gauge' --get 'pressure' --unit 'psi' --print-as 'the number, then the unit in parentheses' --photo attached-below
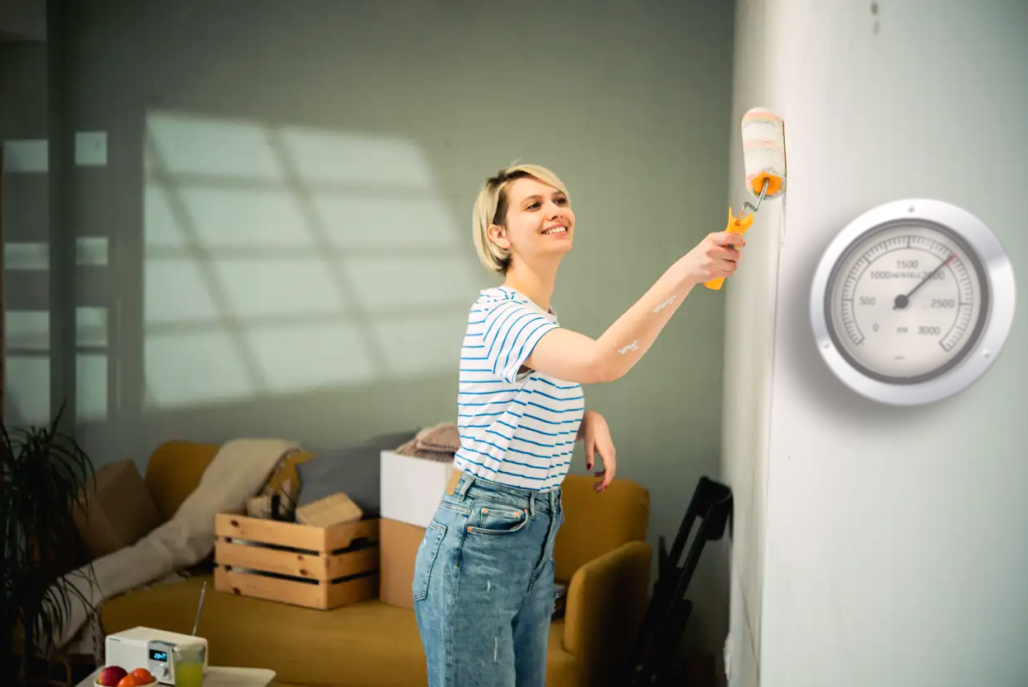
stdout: 2000 (psi)
